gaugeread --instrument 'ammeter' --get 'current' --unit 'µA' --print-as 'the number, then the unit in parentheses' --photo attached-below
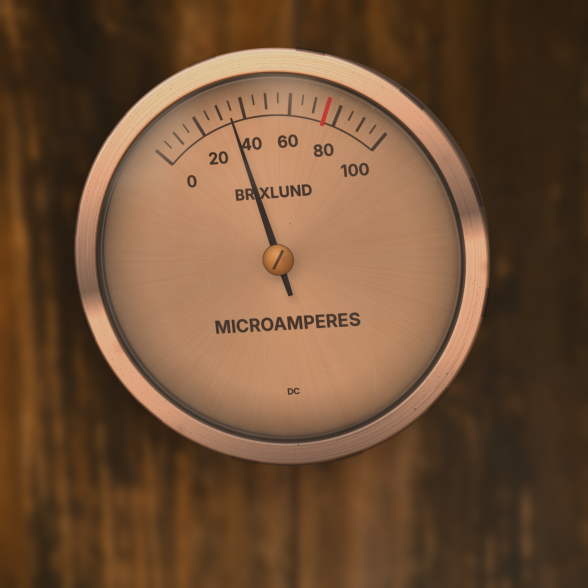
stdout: 35 (µA)
